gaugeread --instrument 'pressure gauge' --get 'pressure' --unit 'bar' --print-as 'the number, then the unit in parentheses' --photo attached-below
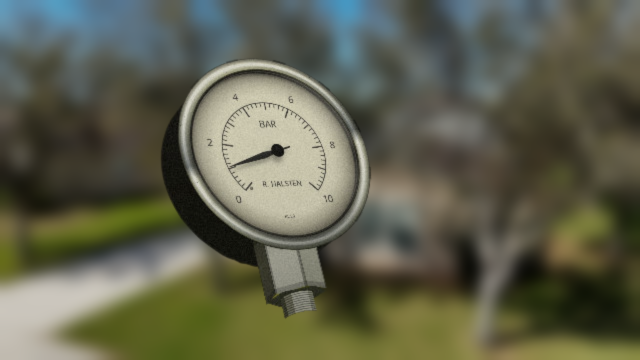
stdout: 1 (bar)
